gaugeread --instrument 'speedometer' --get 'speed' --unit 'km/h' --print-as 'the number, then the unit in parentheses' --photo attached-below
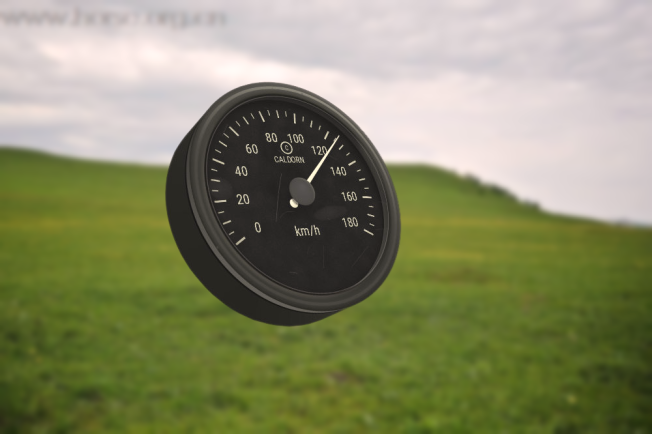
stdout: 125 (km/h)
